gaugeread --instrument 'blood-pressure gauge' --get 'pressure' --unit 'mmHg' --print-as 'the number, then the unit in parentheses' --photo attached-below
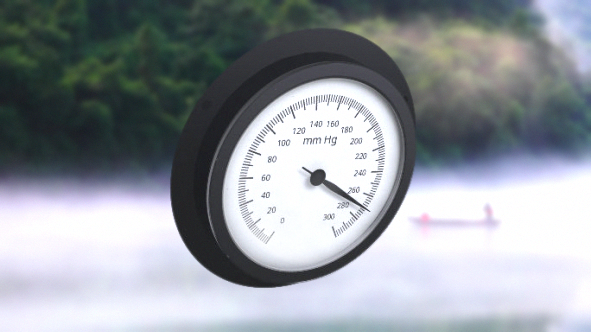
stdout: 270 (mmHg)
